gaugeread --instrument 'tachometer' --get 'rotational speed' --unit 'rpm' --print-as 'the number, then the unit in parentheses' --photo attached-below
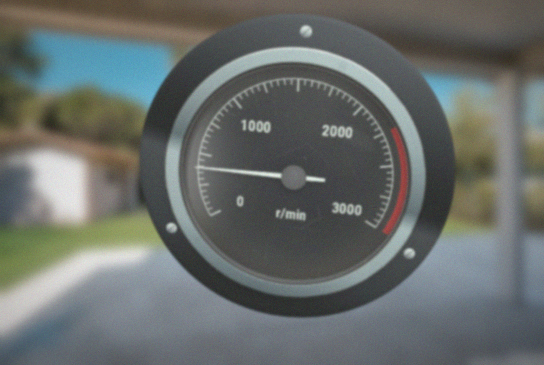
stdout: 400 (rpm)
